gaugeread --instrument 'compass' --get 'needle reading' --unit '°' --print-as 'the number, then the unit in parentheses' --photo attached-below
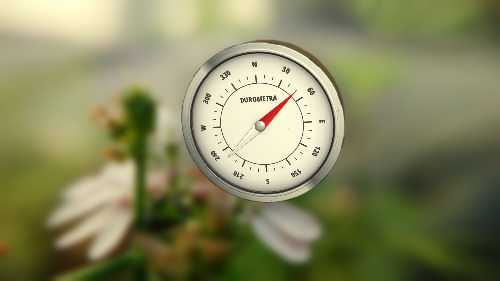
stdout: 50 (°)
